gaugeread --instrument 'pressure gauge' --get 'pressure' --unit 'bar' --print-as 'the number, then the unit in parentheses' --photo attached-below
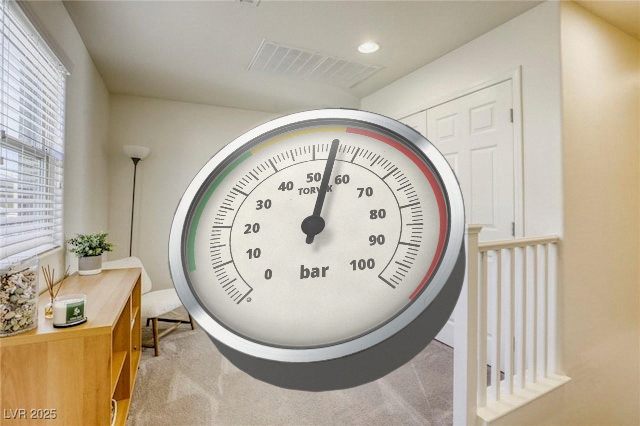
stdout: 55 (bar)
